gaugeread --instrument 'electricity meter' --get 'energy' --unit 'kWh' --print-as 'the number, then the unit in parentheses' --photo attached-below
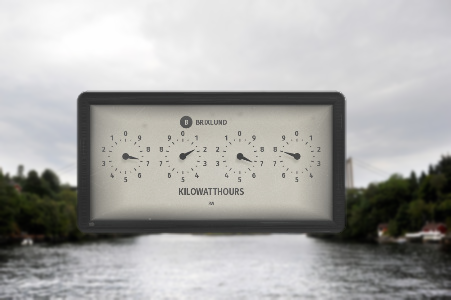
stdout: 7168 (kWh)
